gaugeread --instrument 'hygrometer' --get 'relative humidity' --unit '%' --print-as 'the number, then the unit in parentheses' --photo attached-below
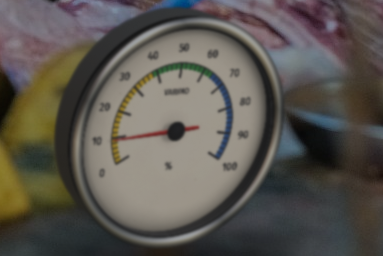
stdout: 10 (%)
